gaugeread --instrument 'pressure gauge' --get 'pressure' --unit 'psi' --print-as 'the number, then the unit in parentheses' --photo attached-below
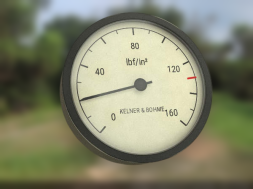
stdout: 20 (psi)
